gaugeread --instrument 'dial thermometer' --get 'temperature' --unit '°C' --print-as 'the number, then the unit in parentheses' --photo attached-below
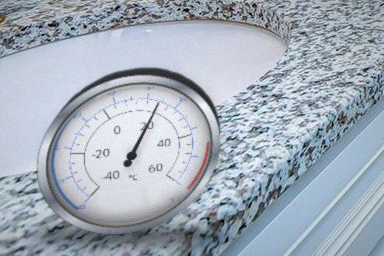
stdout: 20 (°C)
